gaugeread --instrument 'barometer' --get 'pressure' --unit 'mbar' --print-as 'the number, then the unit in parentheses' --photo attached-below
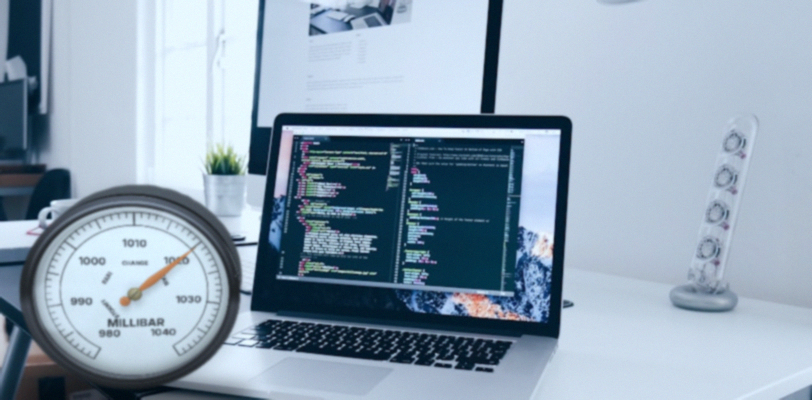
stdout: 1020 (mbar)
